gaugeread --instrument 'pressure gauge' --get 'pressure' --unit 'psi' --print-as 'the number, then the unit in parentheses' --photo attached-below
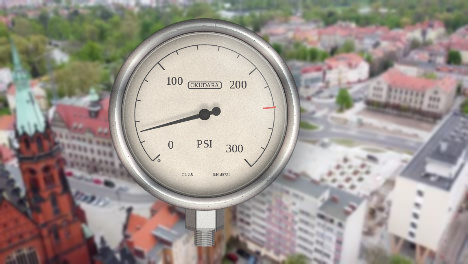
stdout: 30 (psi)
